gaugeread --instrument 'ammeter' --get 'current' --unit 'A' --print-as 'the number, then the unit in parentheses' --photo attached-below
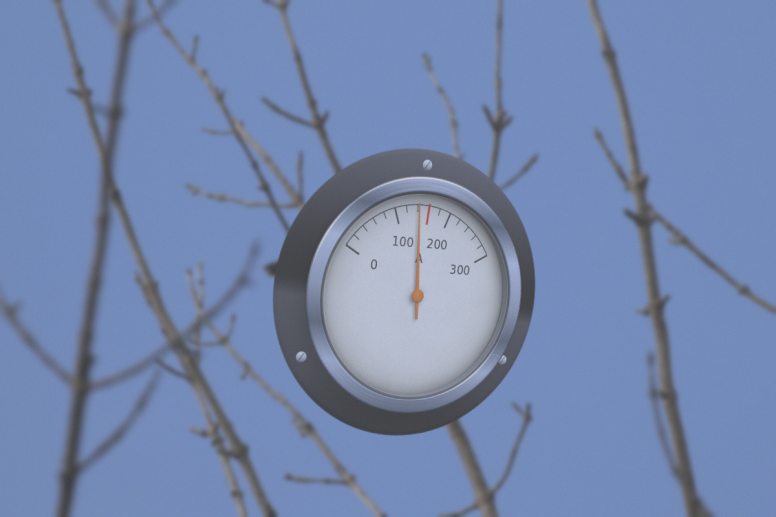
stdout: 140 (A)
